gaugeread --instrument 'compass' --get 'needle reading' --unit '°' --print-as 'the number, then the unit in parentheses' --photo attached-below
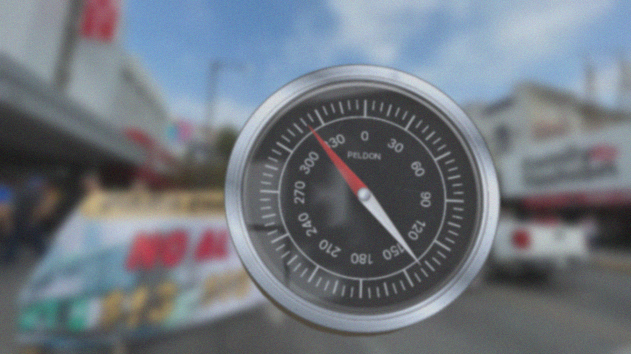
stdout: 320 (°)
